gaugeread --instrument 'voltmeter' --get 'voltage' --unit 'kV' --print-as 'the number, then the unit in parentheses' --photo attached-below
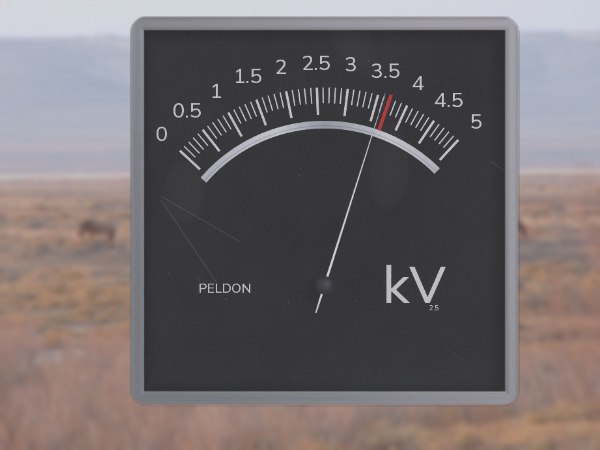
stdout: 3.6 (kV)
